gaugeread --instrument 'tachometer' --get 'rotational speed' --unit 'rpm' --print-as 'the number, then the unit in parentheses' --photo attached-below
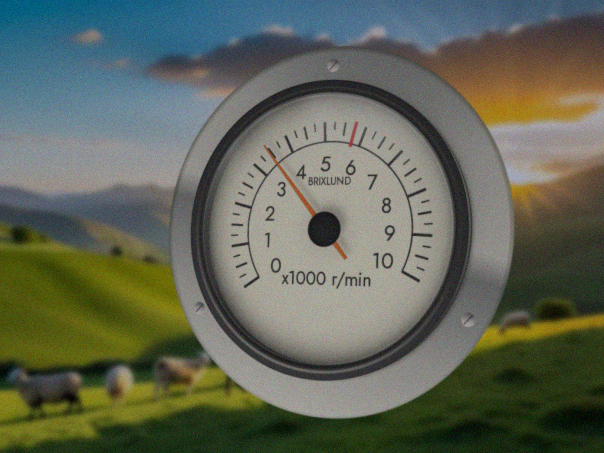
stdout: 3500 (rpm)
